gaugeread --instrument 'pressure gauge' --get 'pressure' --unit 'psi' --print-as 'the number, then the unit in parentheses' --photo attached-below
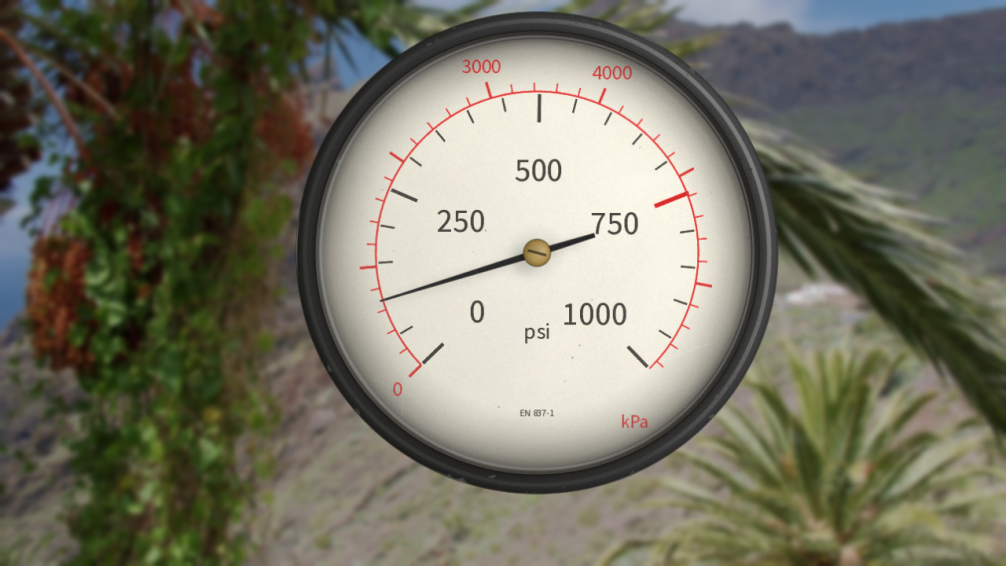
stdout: 100 (psi)
